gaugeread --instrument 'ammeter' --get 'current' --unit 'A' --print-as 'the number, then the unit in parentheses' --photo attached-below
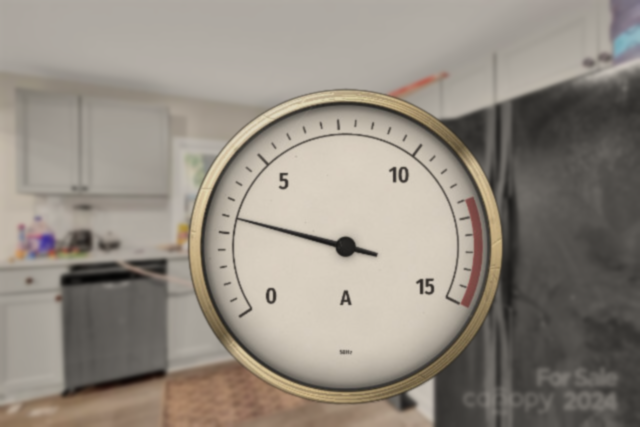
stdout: 3 (A)
